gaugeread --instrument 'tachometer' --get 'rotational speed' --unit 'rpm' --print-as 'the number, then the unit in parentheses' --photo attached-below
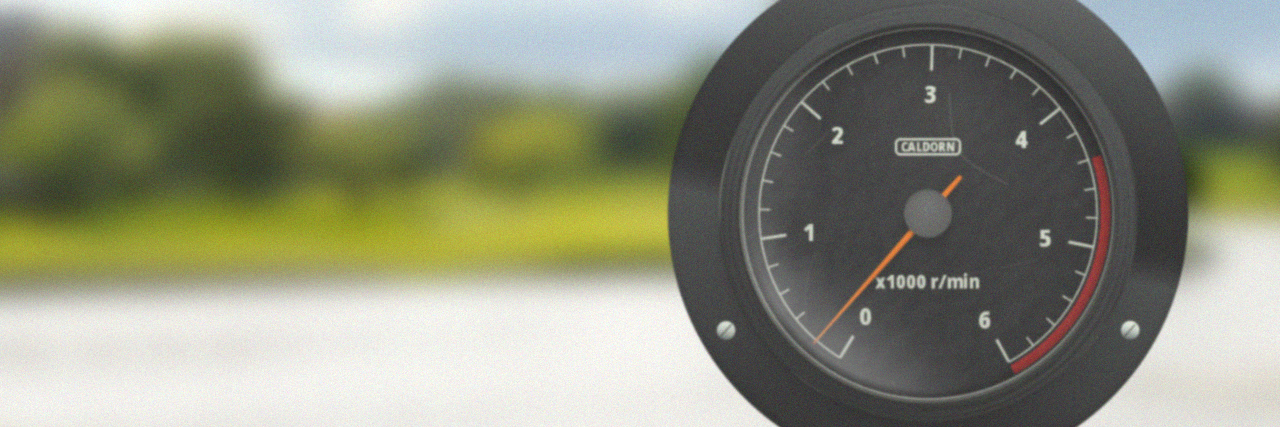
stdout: 200 (rpm)
